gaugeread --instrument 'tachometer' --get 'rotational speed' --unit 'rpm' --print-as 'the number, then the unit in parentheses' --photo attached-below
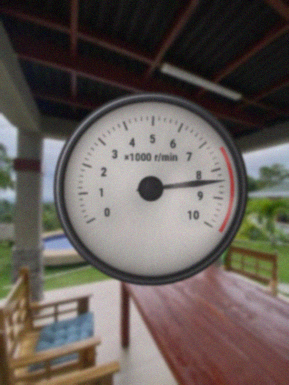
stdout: 8400 (rpm)
